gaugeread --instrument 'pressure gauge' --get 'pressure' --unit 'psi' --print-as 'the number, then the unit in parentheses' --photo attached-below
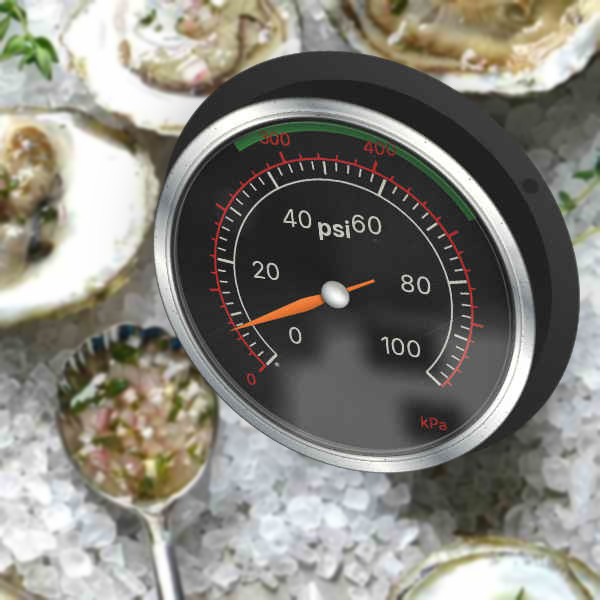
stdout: 8 (psi)
